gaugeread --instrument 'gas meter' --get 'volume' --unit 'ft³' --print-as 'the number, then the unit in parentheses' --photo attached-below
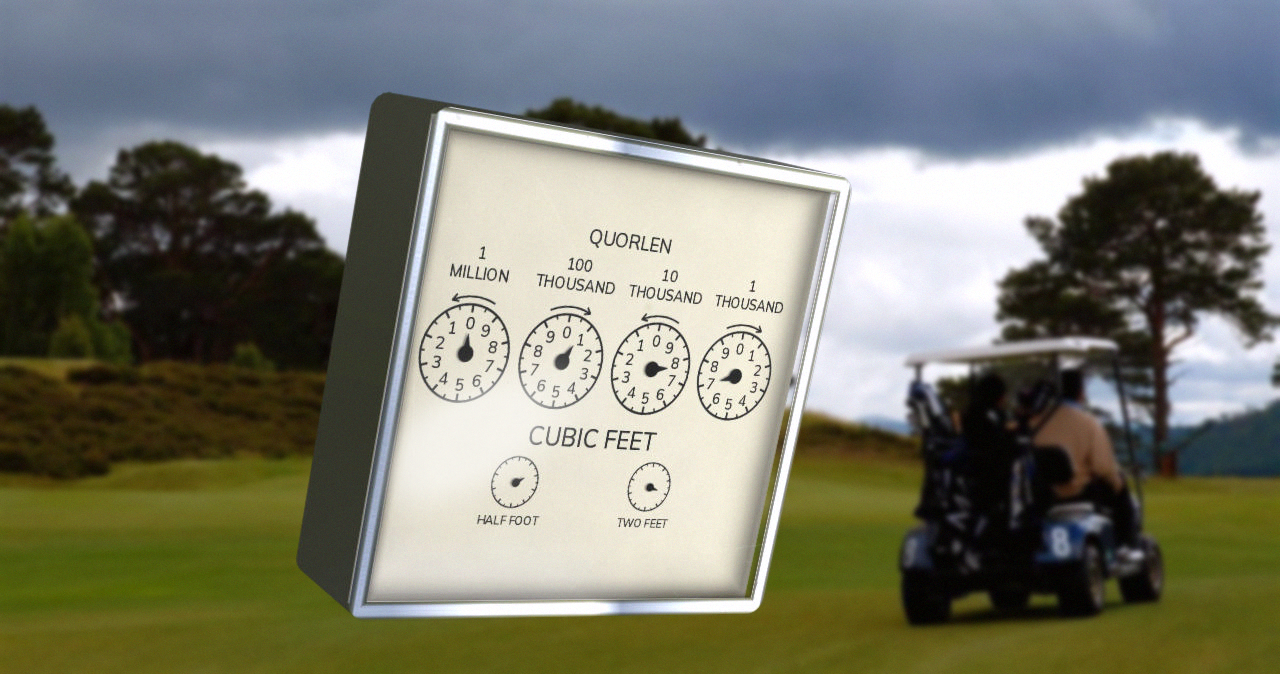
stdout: 7700 (ft³)
